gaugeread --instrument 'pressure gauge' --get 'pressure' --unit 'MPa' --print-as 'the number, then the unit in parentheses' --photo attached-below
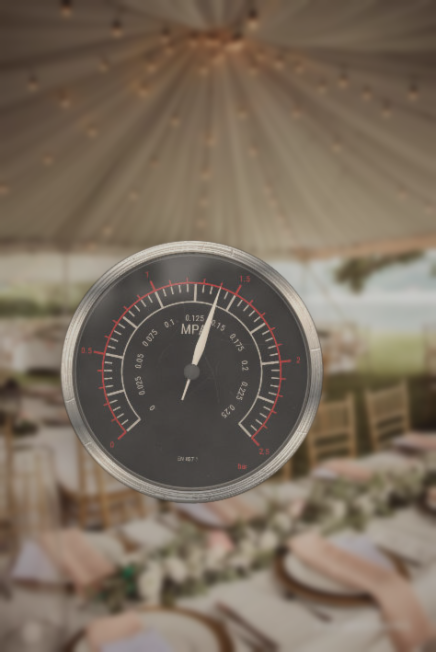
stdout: 0.14 (MPa)
